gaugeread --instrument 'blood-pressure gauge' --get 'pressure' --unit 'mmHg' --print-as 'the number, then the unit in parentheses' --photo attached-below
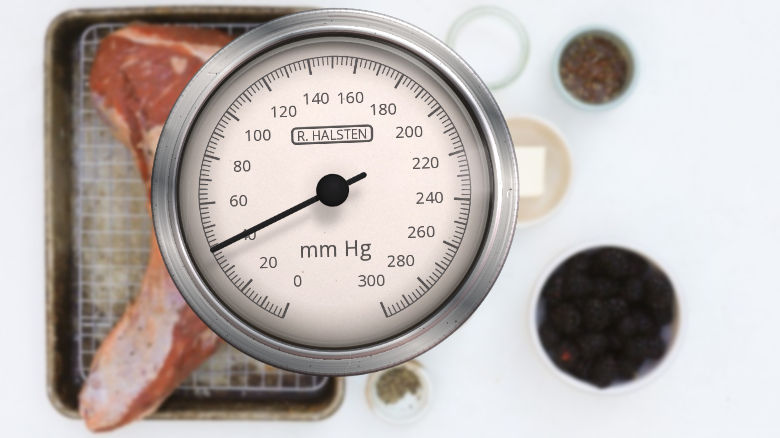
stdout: 40 (mmHg)
